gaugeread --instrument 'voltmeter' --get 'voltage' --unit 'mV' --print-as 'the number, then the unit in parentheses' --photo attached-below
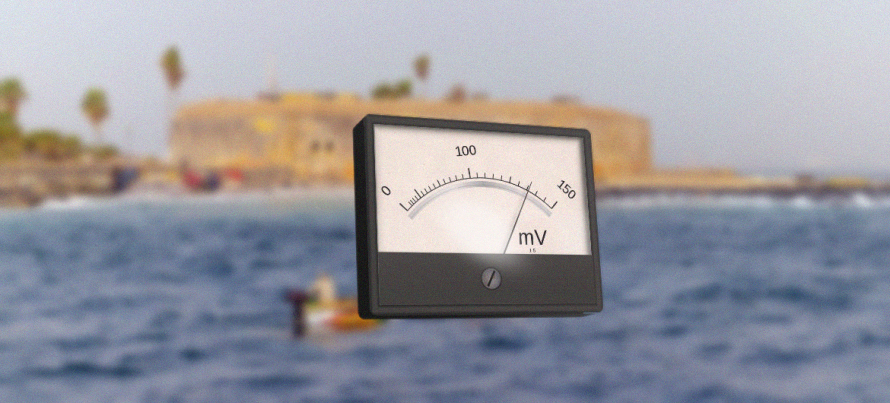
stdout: 135 (mV)
